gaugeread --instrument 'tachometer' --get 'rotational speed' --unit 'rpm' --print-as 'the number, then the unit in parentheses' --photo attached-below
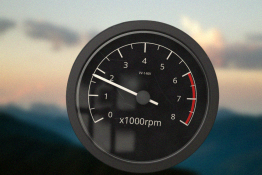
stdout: 1750 (rpm)
